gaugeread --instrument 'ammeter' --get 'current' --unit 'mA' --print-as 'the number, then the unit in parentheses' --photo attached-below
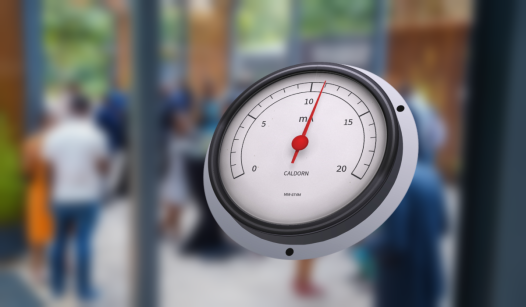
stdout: 11 (mA)
